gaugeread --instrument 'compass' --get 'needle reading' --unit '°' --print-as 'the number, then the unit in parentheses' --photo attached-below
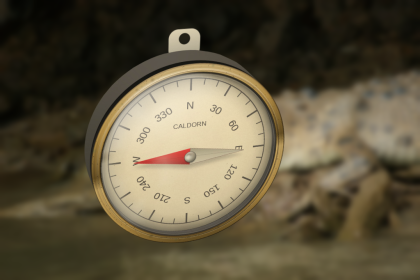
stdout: 270 (°)
